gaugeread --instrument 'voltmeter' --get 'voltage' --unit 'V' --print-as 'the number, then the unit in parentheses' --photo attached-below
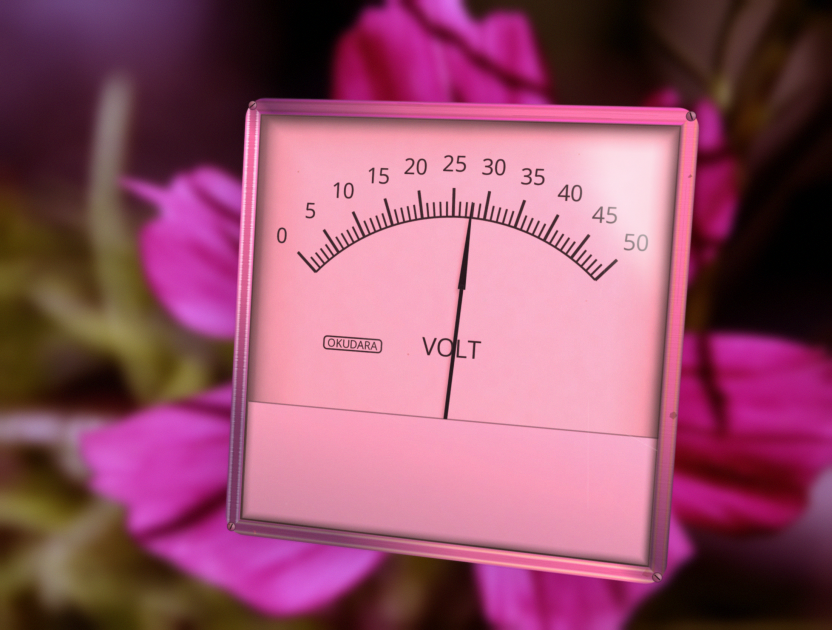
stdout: 28 (V)
